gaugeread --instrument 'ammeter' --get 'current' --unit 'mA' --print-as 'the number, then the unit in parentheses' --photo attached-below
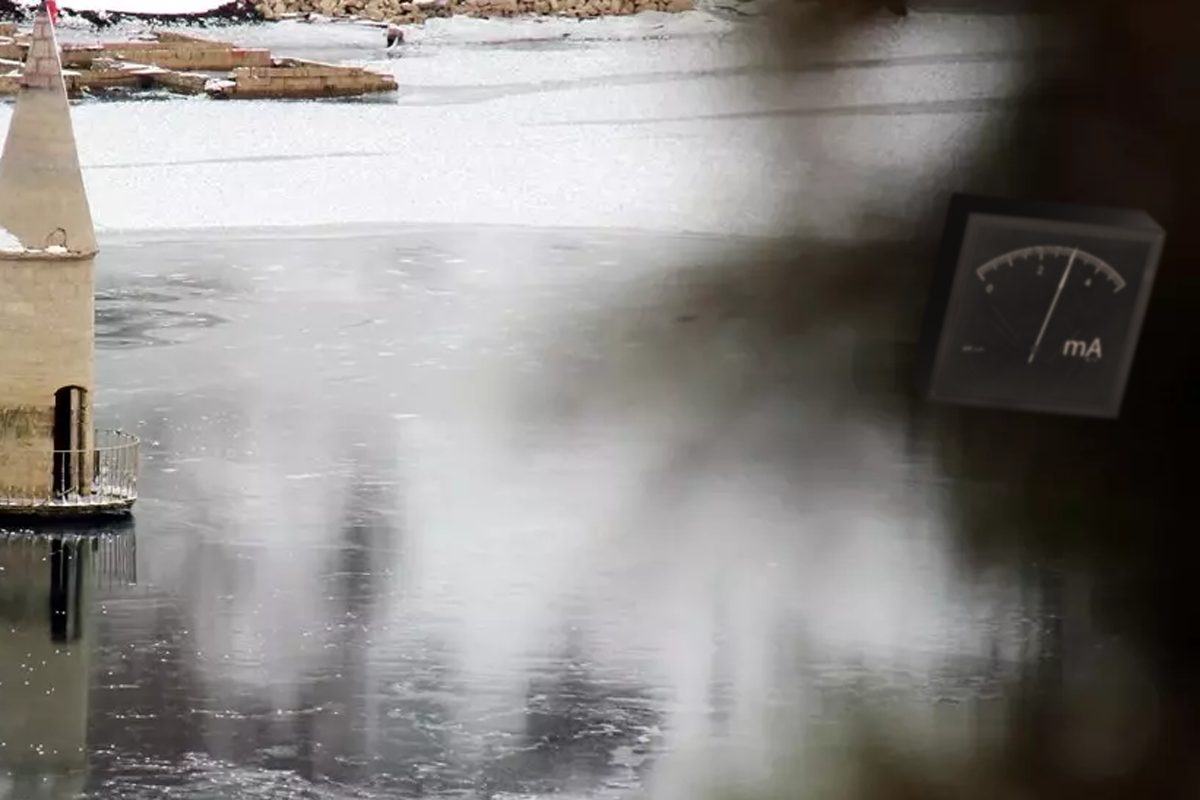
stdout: 3 (mA)
